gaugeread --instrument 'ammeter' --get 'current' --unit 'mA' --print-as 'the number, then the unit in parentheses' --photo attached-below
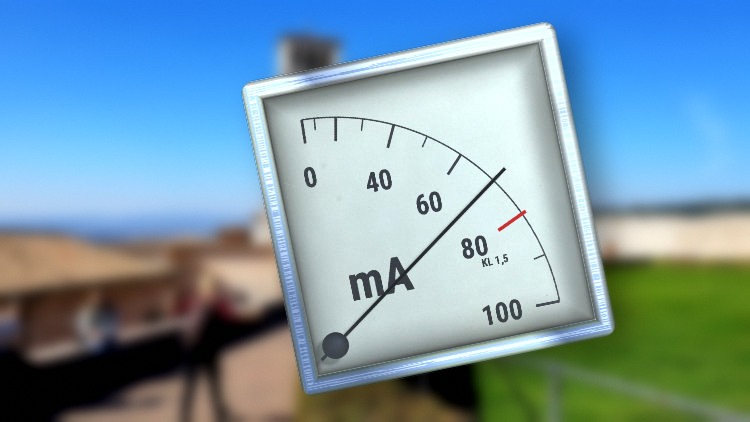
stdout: 70 (mA)
